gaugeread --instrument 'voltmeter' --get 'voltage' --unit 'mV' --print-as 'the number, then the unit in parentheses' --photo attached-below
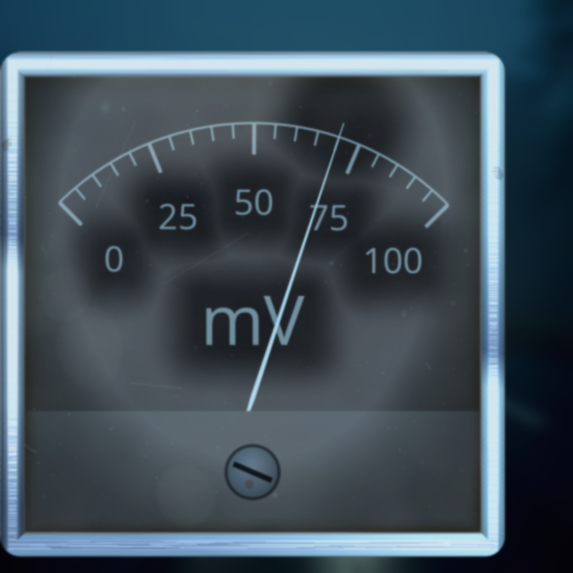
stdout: 70 (mV)
